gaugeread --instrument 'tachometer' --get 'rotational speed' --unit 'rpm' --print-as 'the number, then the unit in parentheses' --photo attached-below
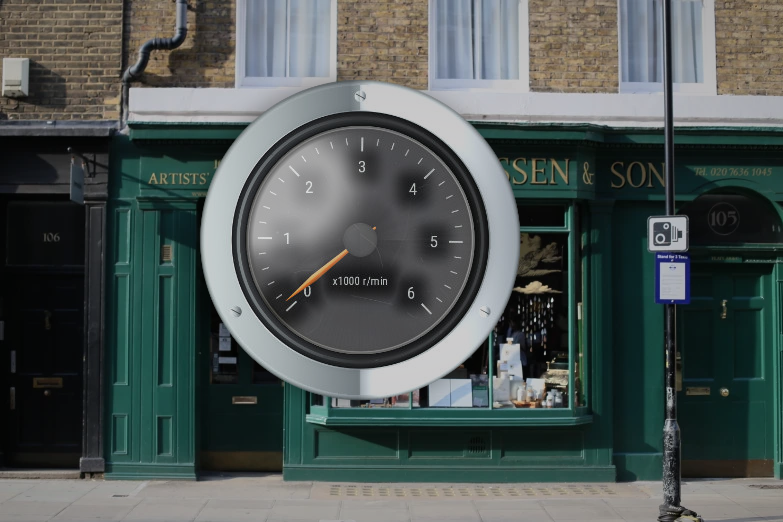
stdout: 100 (rpm)
